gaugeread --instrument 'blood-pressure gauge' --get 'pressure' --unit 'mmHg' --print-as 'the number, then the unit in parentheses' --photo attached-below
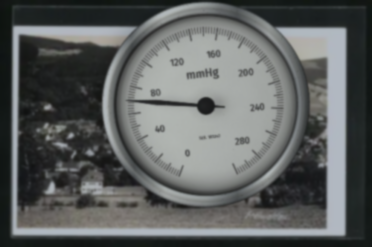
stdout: 70 (mmHg)
